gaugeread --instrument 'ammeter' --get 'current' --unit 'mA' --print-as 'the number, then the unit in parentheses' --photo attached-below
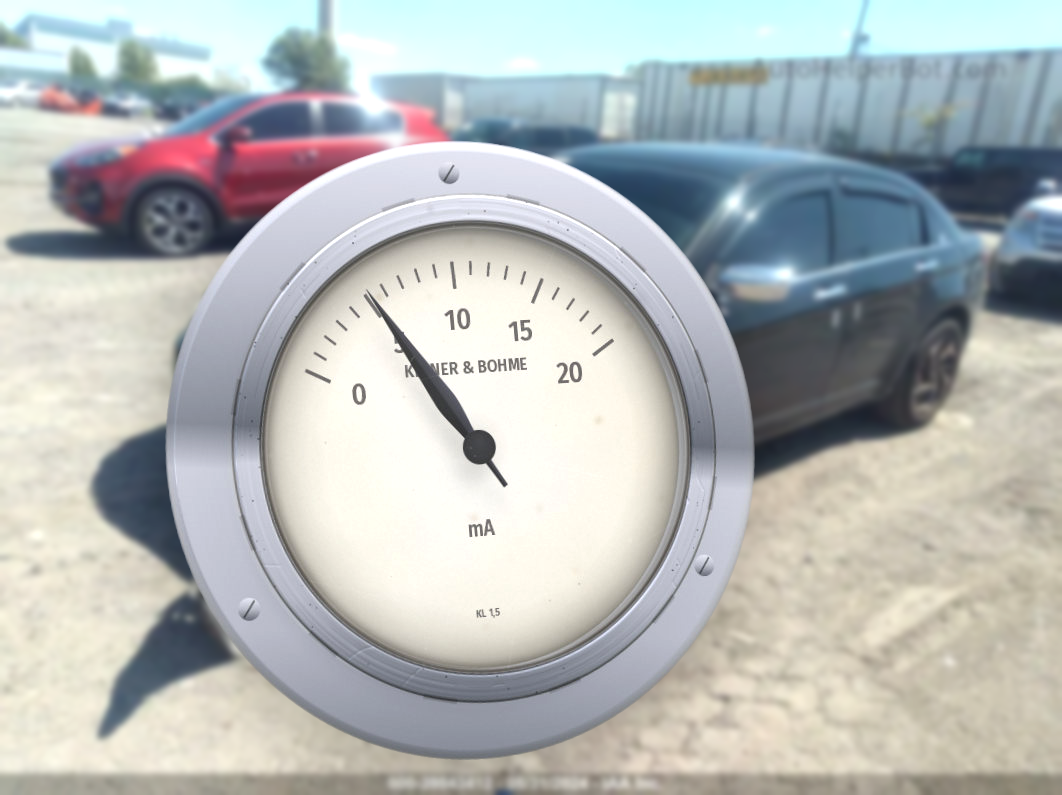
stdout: 5 (mA)
